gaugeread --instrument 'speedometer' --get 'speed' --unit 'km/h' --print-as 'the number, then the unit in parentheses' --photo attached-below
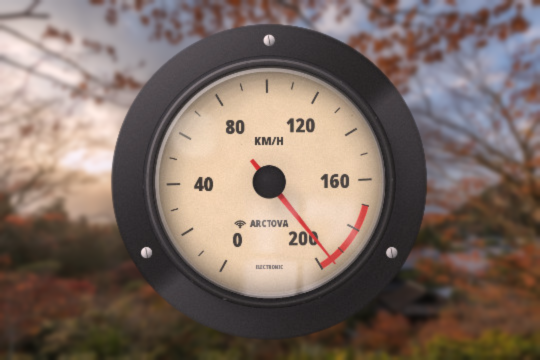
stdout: 195 (km/h)
